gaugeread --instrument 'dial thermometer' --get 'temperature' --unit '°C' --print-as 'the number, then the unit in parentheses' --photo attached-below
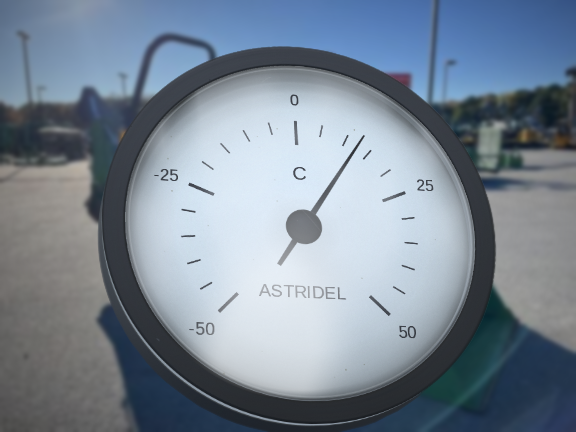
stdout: 12.5 (°C)
